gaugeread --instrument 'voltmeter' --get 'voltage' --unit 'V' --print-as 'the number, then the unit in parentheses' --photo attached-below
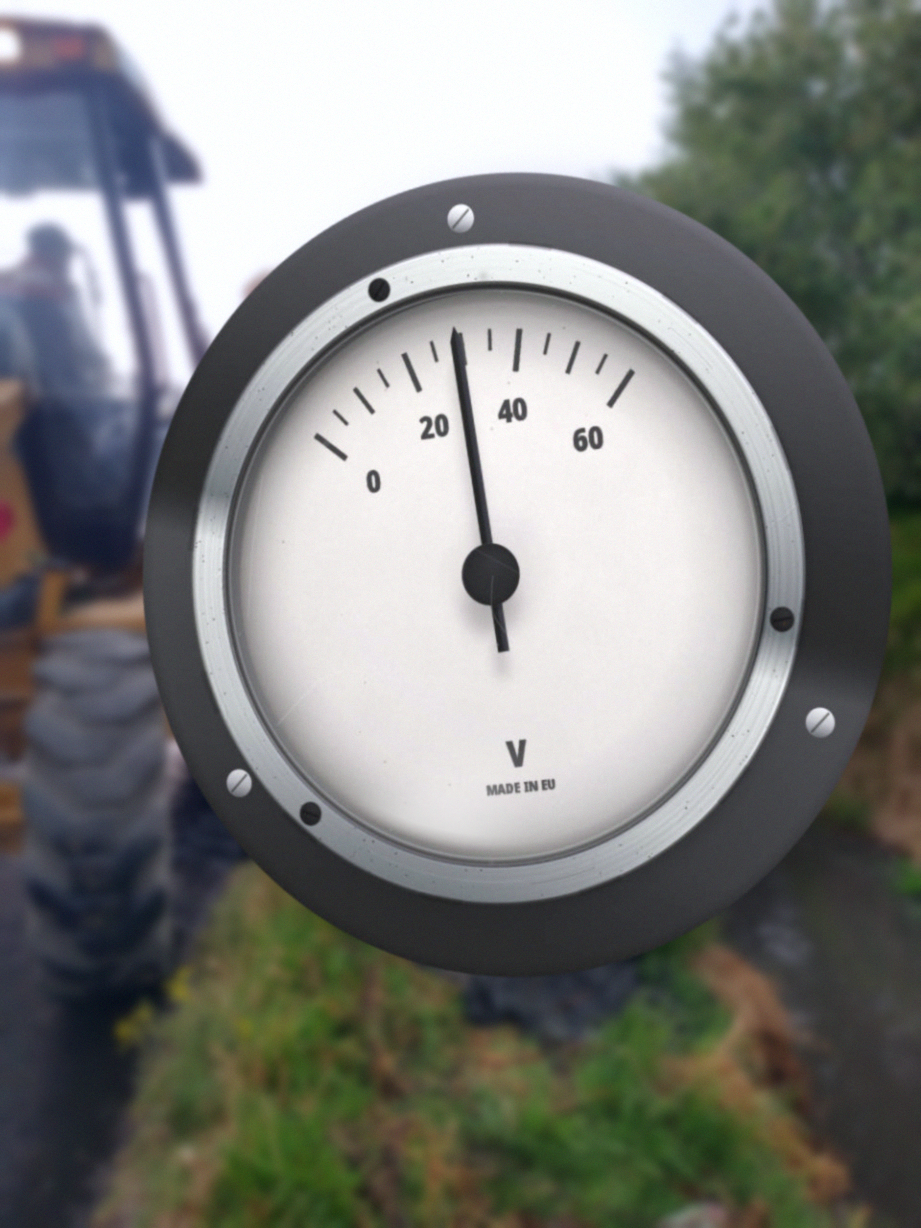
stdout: 30 (V)
